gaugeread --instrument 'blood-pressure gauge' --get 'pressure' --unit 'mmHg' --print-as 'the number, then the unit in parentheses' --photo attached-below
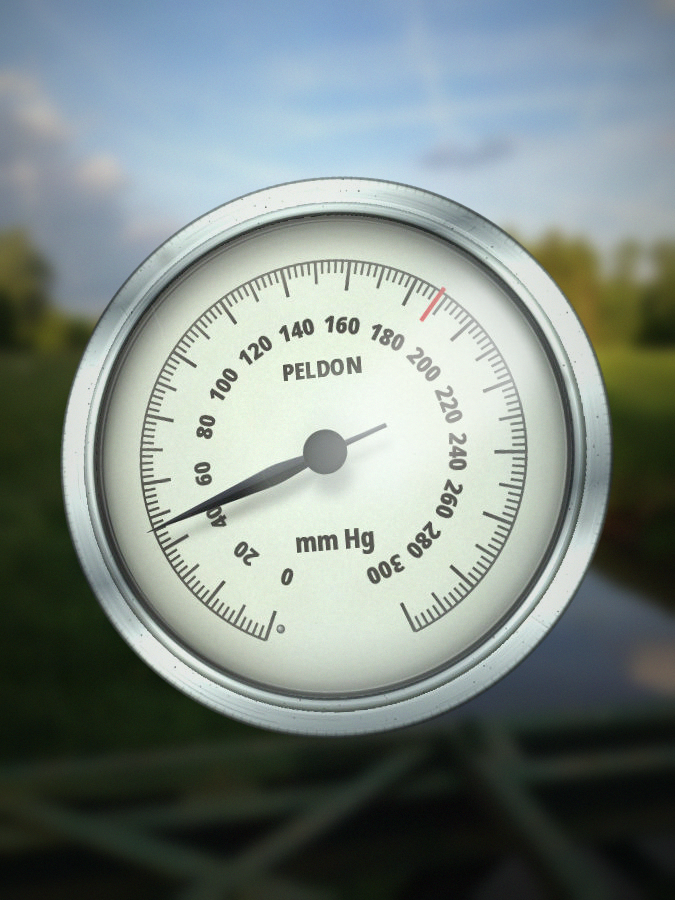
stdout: 46 (mmHg)
